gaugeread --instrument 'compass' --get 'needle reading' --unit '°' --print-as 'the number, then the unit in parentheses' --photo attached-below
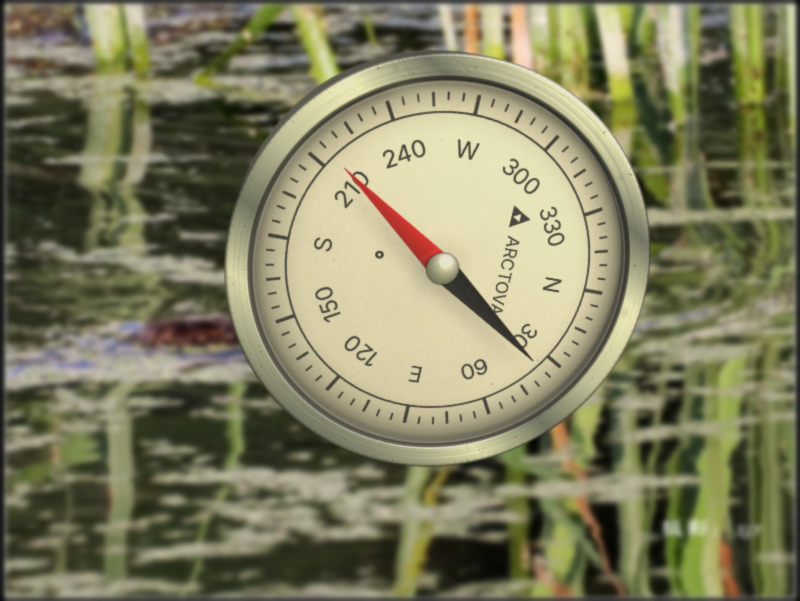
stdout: 215 (°)
